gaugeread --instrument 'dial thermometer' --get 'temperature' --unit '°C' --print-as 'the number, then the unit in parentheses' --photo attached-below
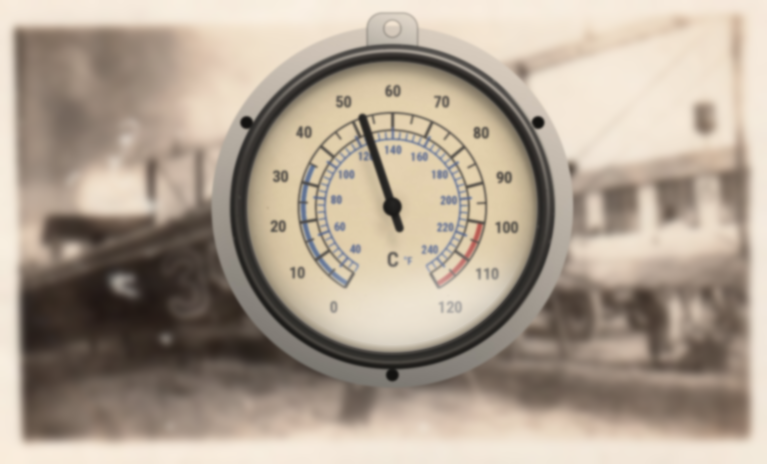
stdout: 52.5 (°C)
